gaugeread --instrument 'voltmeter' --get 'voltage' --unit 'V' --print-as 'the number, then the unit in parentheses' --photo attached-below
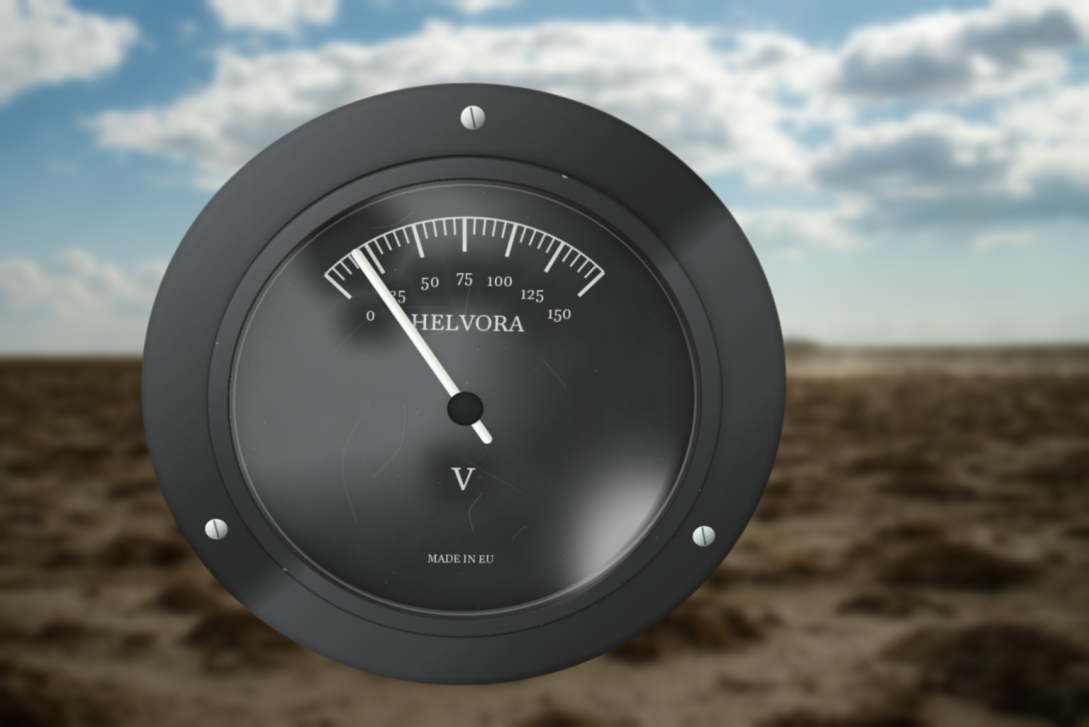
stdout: 20 (V)
